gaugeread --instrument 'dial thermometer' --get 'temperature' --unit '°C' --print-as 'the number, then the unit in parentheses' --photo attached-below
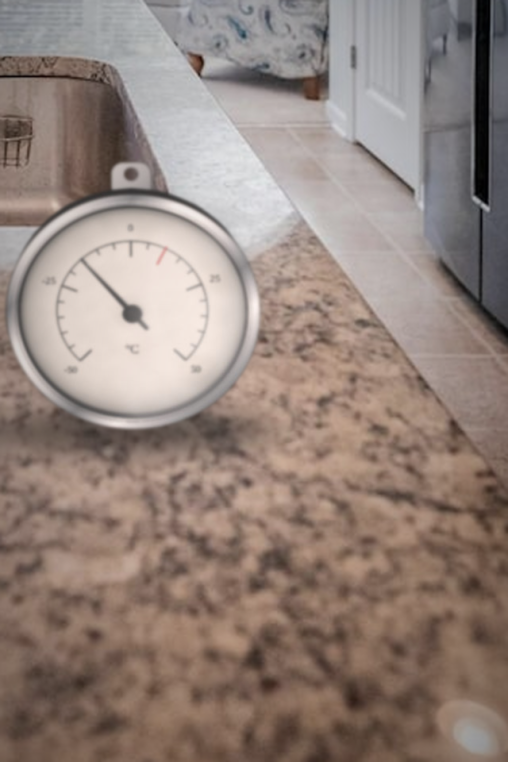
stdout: -15 (°C)
